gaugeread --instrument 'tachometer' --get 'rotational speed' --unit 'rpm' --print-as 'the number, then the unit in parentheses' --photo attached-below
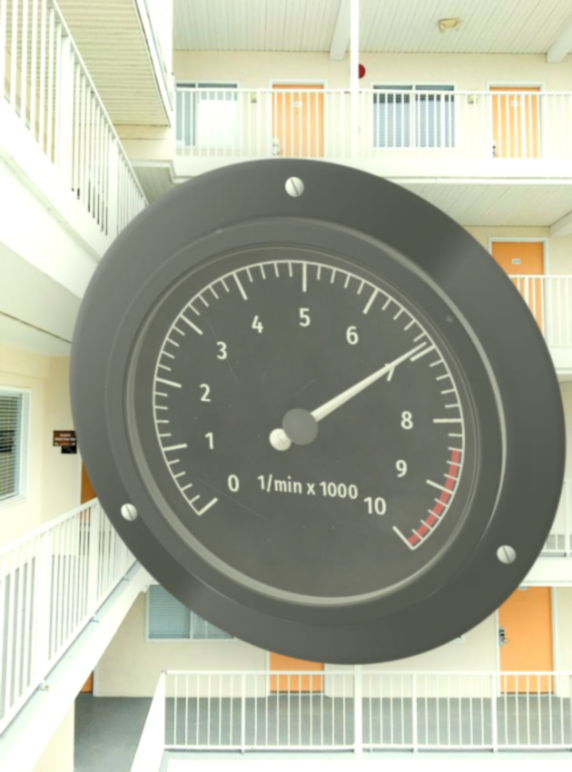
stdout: 6900 (rpm)
